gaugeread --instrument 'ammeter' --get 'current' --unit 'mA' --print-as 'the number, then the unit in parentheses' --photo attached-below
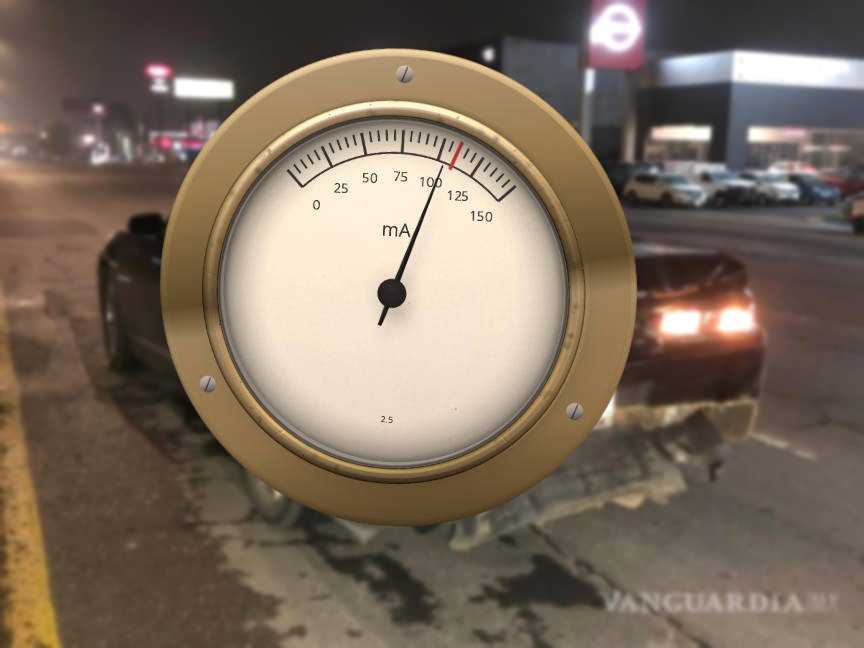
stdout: 105 (mA)
